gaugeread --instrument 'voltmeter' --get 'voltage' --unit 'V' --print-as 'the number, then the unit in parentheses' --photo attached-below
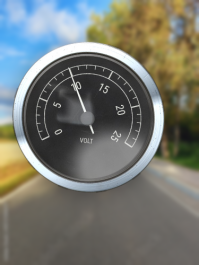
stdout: 10 (V)
